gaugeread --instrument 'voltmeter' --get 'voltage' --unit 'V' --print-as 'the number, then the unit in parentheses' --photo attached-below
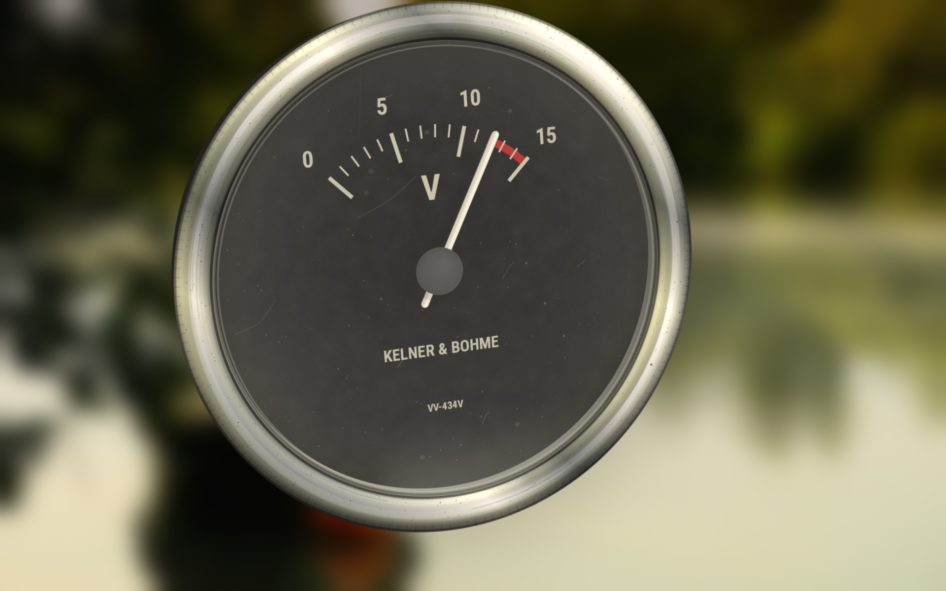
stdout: 12 (V)
